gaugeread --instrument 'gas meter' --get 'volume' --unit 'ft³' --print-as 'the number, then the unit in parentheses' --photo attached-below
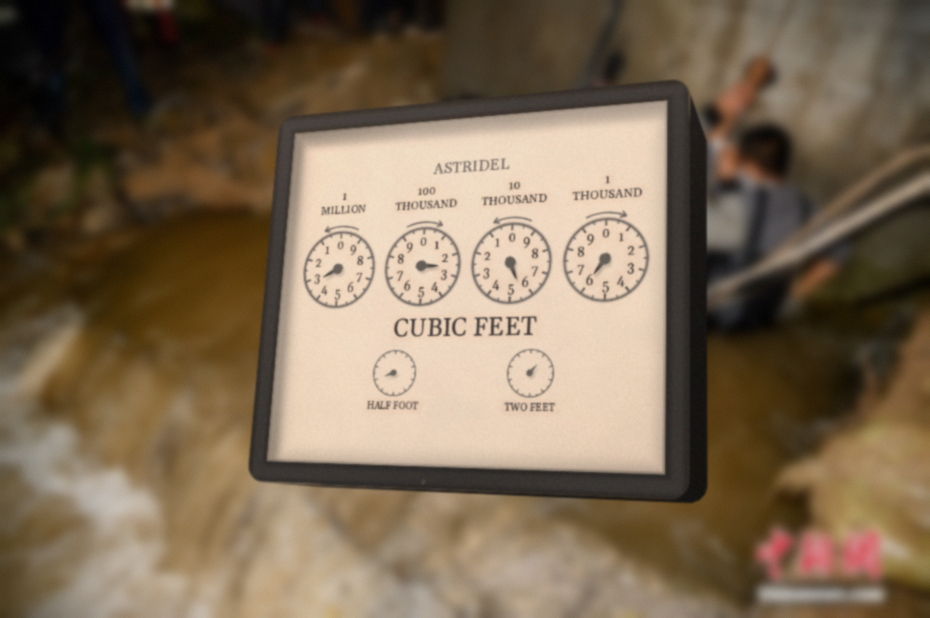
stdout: 325600 (ft³)
